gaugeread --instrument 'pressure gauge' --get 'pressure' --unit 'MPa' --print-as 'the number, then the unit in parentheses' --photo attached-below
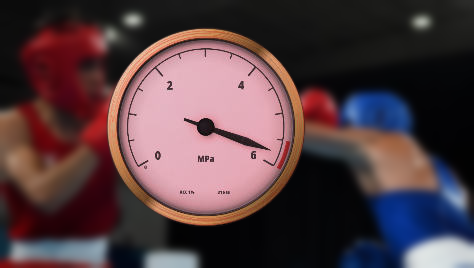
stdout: 5.75 (MPa)
